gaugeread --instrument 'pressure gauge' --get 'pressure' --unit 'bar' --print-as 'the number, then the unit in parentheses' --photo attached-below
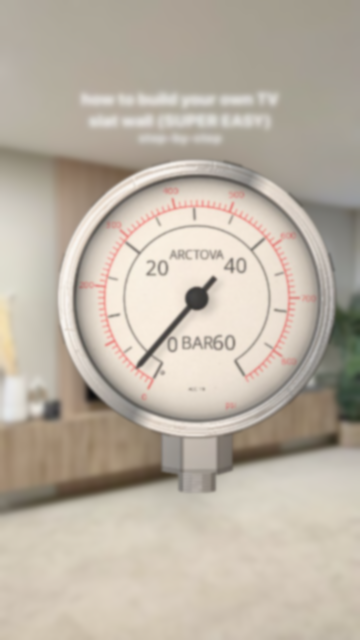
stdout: 2.5 (bar)
